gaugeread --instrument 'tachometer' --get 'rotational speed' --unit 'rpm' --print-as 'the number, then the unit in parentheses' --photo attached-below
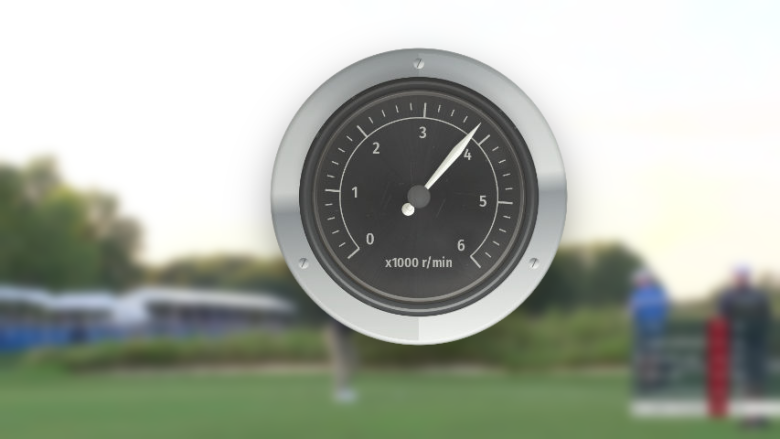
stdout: 3800 (rpm)
